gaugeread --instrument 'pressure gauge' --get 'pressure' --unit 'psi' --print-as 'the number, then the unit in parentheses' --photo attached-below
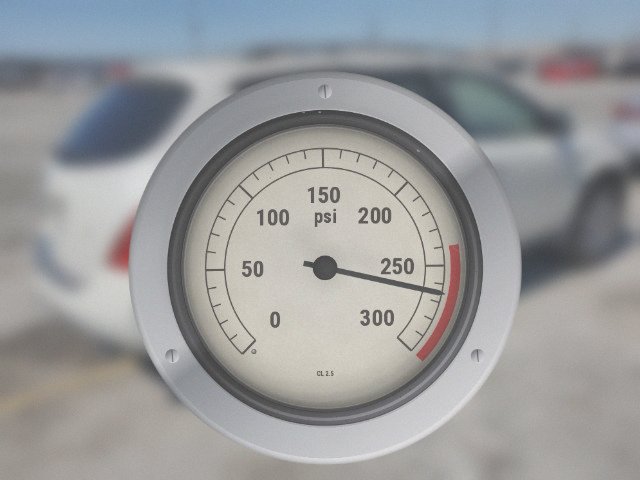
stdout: 265 (psi)
